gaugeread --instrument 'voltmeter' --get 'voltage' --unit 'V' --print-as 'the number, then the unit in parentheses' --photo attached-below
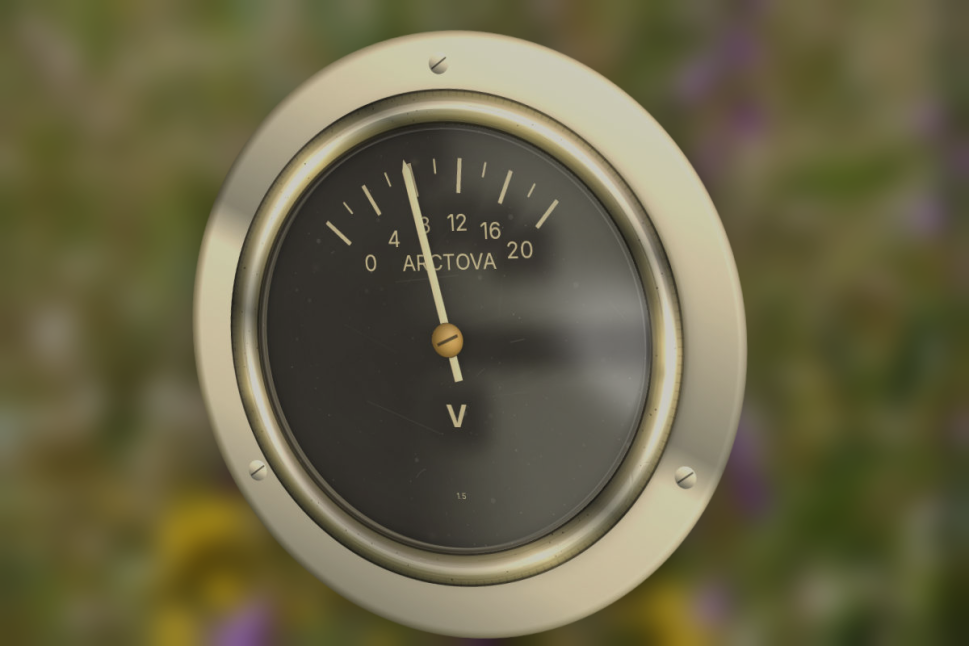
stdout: 8 (V)
